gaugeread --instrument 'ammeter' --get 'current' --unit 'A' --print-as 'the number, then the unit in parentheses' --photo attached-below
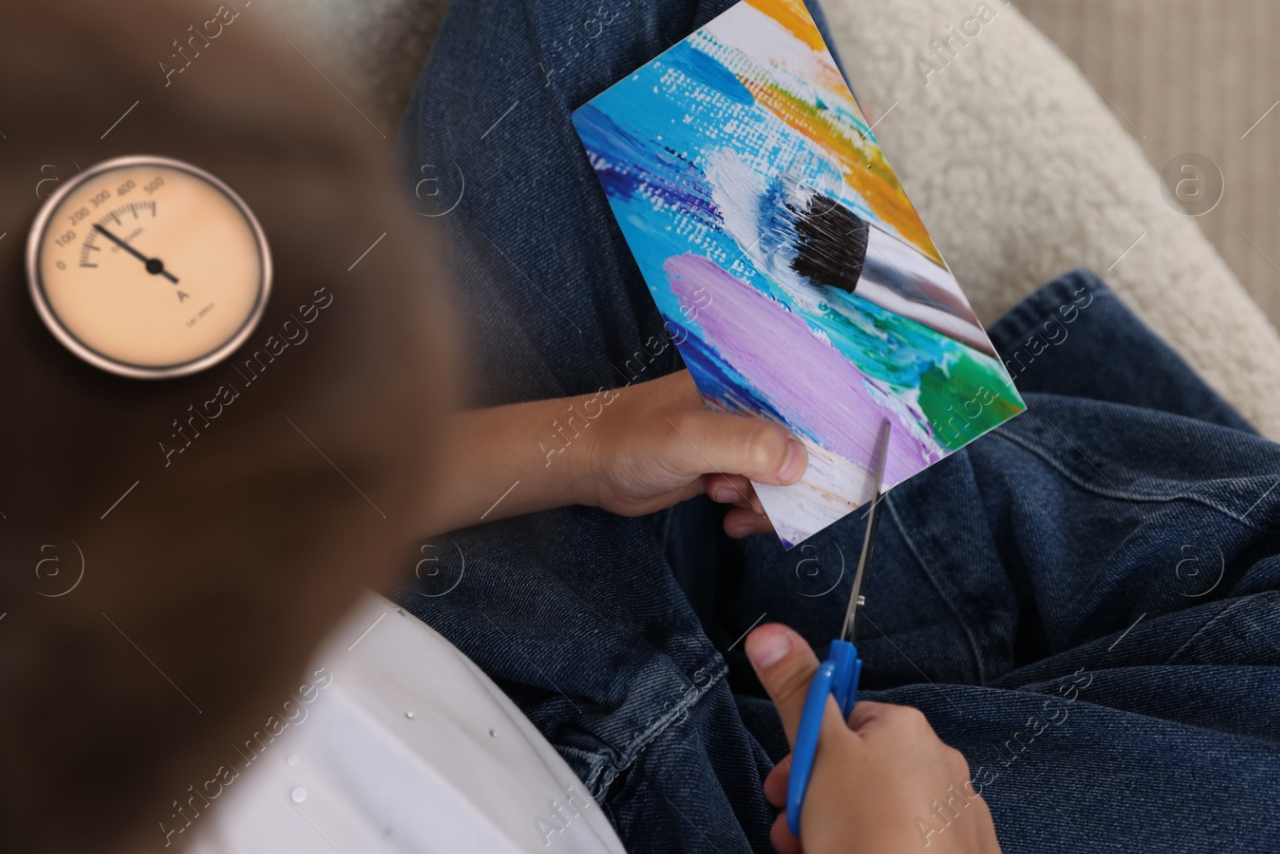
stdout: 200 (A)
